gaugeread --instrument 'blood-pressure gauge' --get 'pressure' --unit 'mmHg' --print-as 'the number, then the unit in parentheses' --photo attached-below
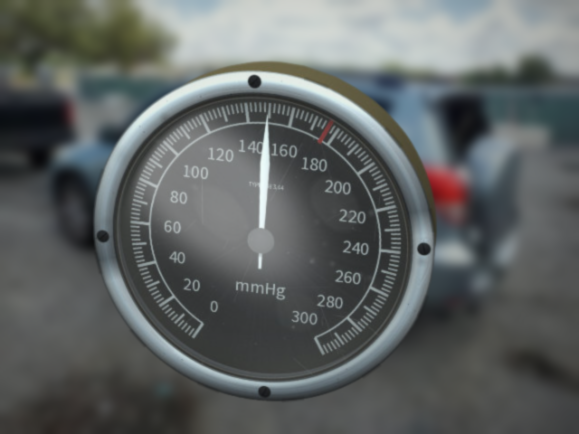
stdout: 150 (mmHg)
